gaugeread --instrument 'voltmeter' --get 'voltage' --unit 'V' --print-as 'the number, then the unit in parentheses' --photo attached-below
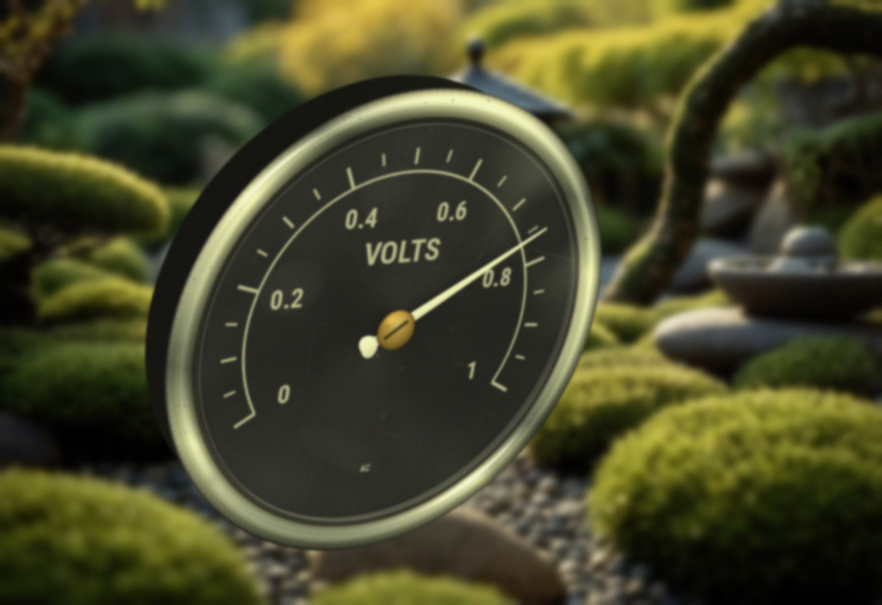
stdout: 0.75 (V)
